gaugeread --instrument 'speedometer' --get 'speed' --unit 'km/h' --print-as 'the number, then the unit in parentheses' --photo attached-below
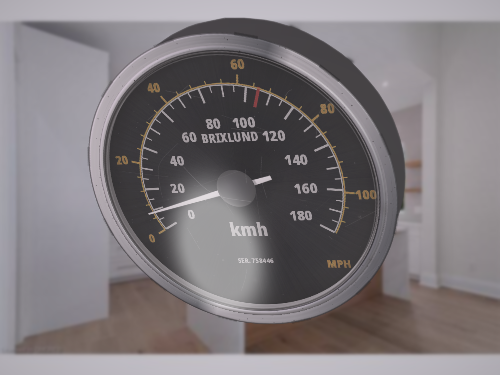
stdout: 10 (km/h)
